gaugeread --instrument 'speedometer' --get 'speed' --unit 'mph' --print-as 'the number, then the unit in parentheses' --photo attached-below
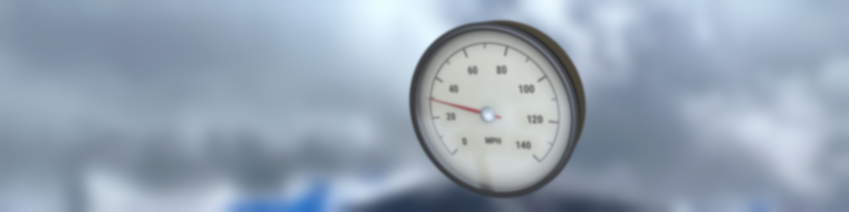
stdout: 30 (mph)
